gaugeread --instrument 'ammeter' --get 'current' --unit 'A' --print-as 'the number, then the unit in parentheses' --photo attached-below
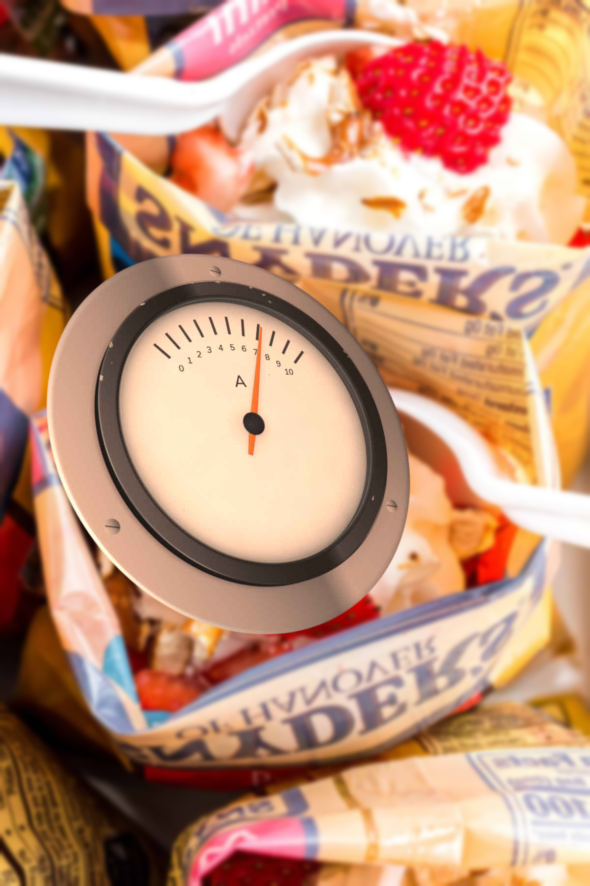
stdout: 7 (A)
